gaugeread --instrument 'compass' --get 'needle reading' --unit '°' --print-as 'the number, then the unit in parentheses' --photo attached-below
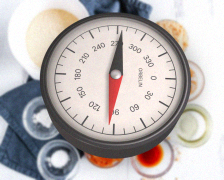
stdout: 95 (°)
